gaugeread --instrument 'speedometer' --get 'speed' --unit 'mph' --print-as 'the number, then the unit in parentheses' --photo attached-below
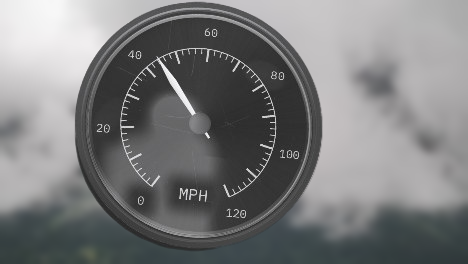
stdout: 44 (mph)
